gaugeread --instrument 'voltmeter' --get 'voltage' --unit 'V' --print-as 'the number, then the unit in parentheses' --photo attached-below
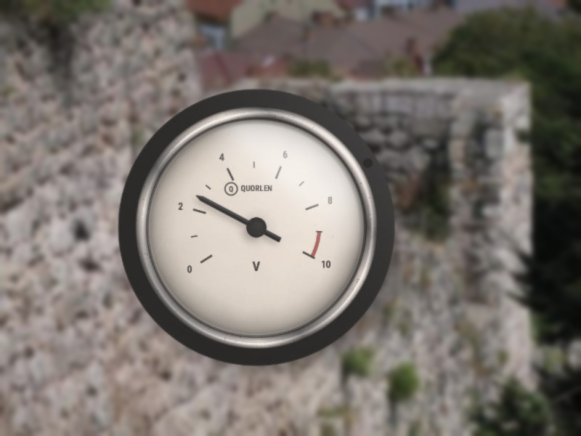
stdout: 2.5 (V)
